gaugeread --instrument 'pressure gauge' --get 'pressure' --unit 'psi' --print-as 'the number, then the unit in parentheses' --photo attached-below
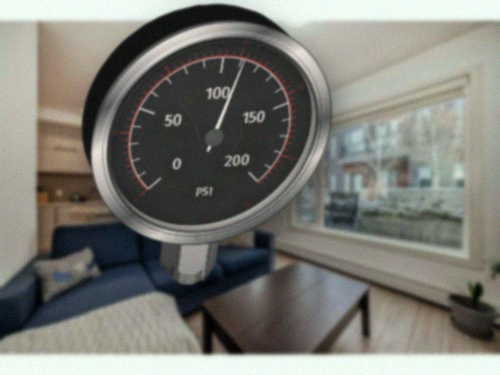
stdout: 110 (psi)
